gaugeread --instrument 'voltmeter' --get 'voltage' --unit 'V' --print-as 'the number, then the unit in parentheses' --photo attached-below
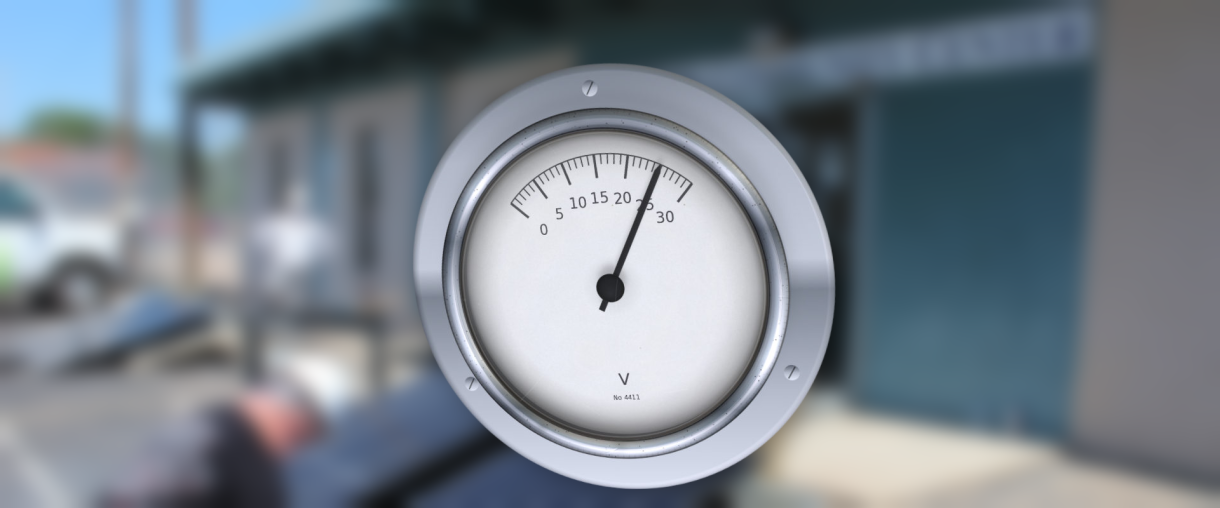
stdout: 25 (V)
